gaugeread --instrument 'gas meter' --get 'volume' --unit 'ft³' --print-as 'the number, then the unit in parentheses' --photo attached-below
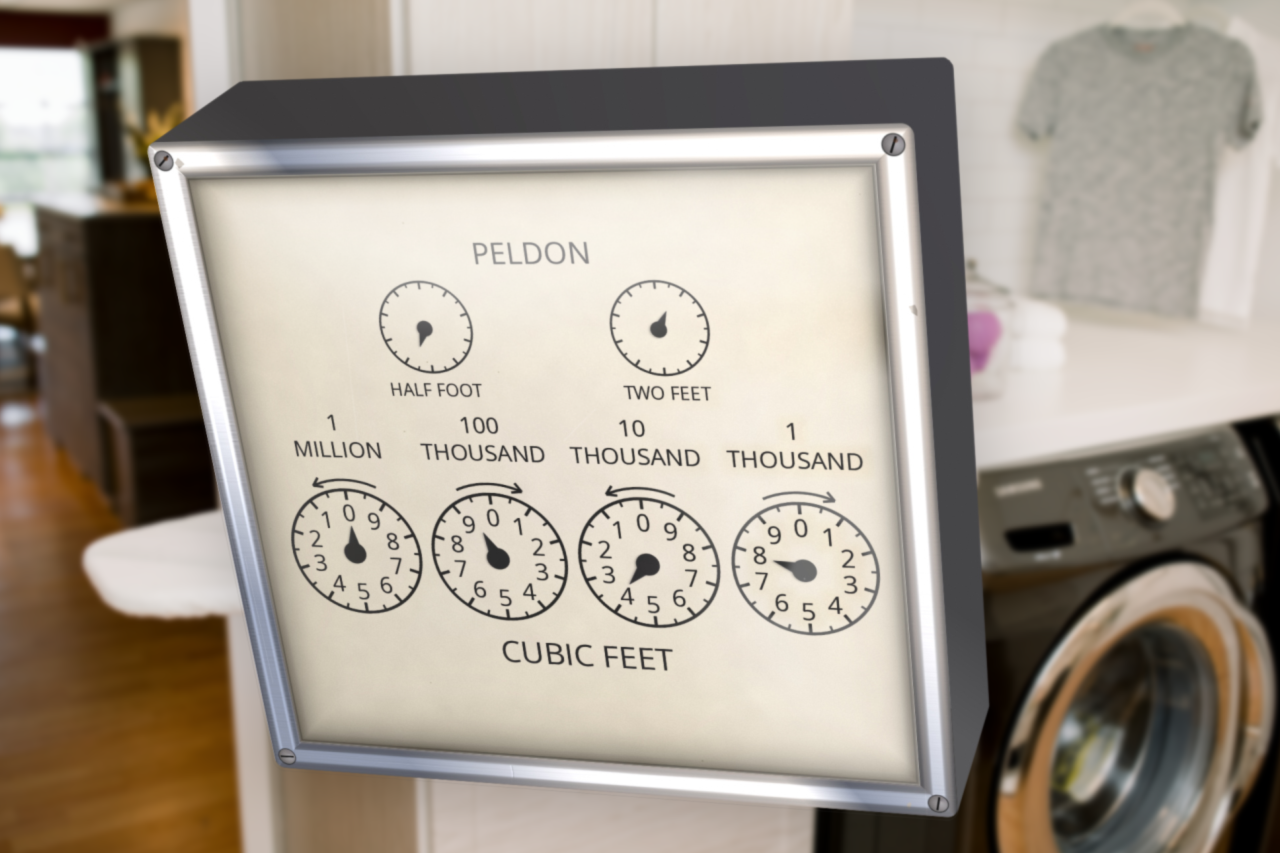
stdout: 993800 (ft³)
